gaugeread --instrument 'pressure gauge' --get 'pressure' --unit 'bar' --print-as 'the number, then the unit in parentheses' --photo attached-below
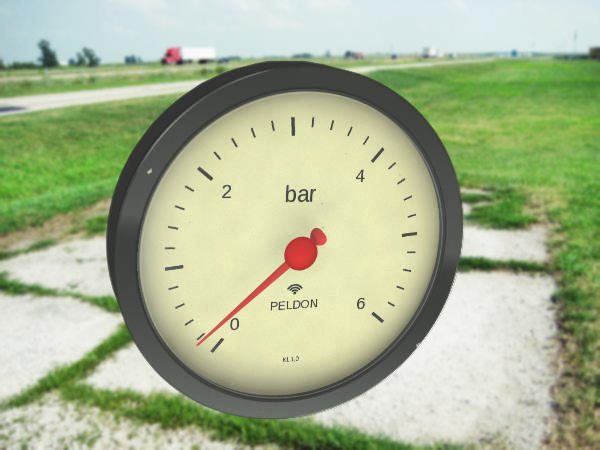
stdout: 0.2 (bar)
